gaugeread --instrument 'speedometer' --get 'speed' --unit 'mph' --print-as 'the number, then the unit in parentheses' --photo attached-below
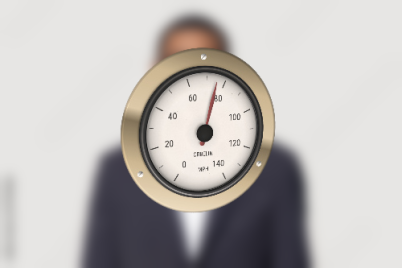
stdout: 75 (mph)
